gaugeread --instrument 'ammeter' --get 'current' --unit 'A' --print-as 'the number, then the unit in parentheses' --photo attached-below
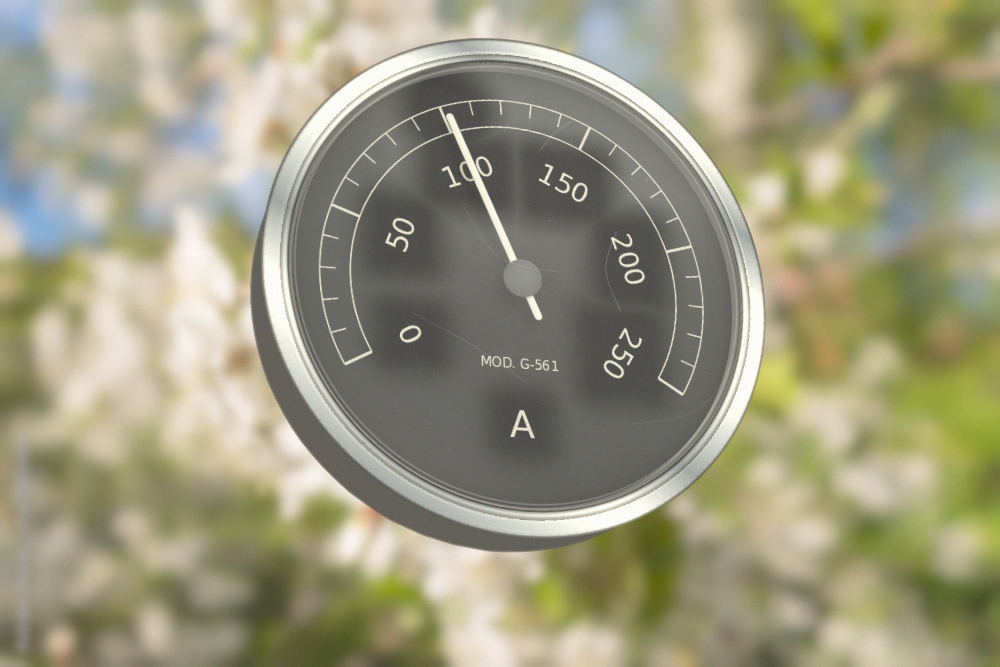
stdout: 100 (A)
